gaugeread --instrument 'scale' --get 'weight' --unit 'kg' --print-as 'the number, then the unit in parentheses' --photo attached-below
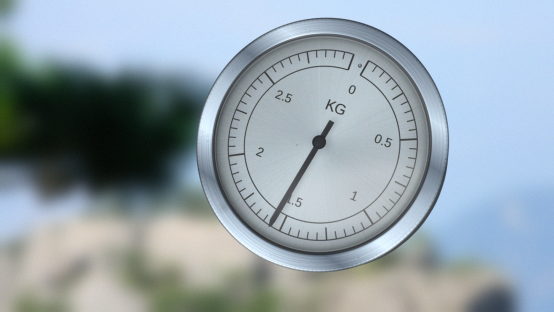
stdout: 1.55 (kg)
